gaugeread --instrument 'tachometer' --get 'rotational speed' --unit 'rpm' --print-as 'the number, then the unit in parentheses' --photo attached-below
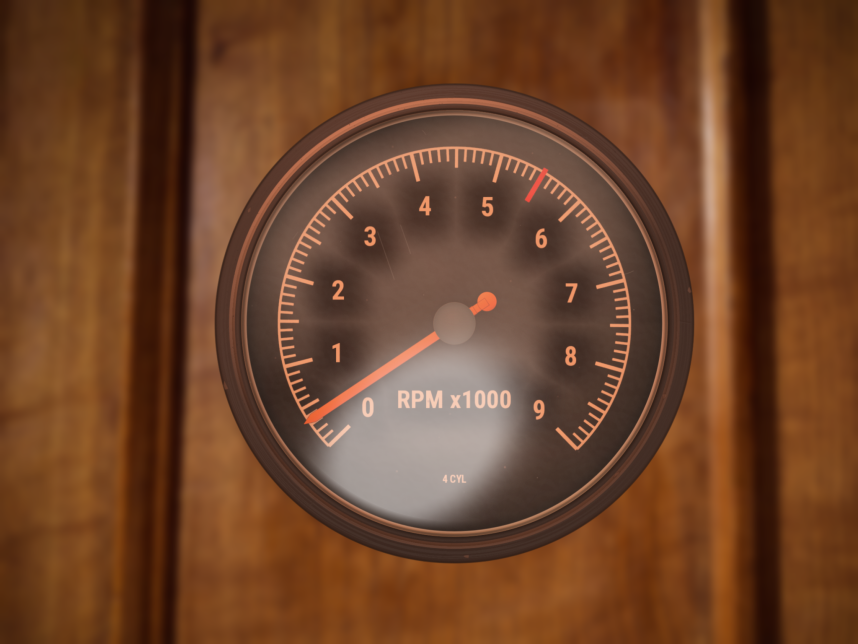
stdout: 350 (rpm)
